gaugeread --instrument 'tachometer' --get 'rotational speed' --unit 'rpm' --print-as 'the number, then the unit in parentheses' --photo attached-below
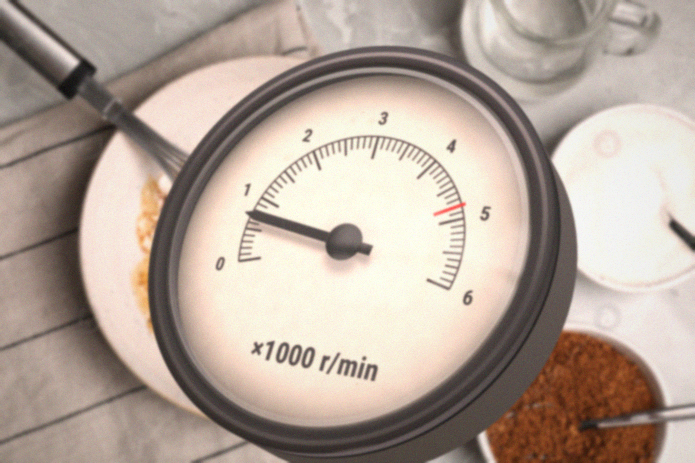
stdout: 700 (rpm)
